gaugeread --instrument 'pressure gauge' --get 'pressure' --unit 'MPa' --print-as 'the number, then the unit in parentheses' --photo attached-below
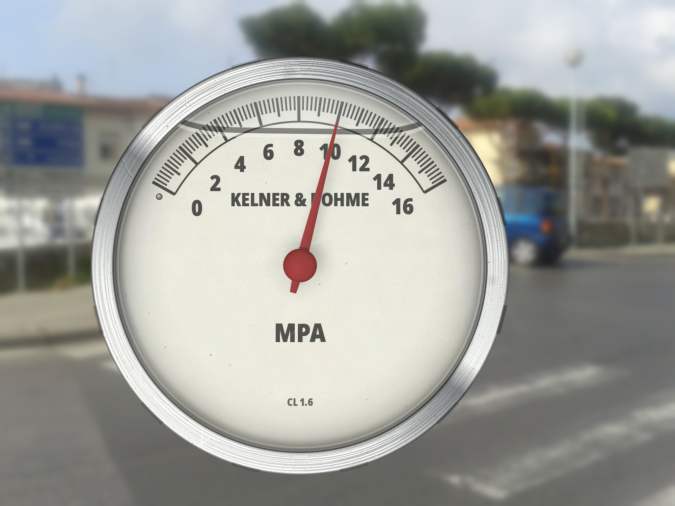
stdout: 10 (MPa)
